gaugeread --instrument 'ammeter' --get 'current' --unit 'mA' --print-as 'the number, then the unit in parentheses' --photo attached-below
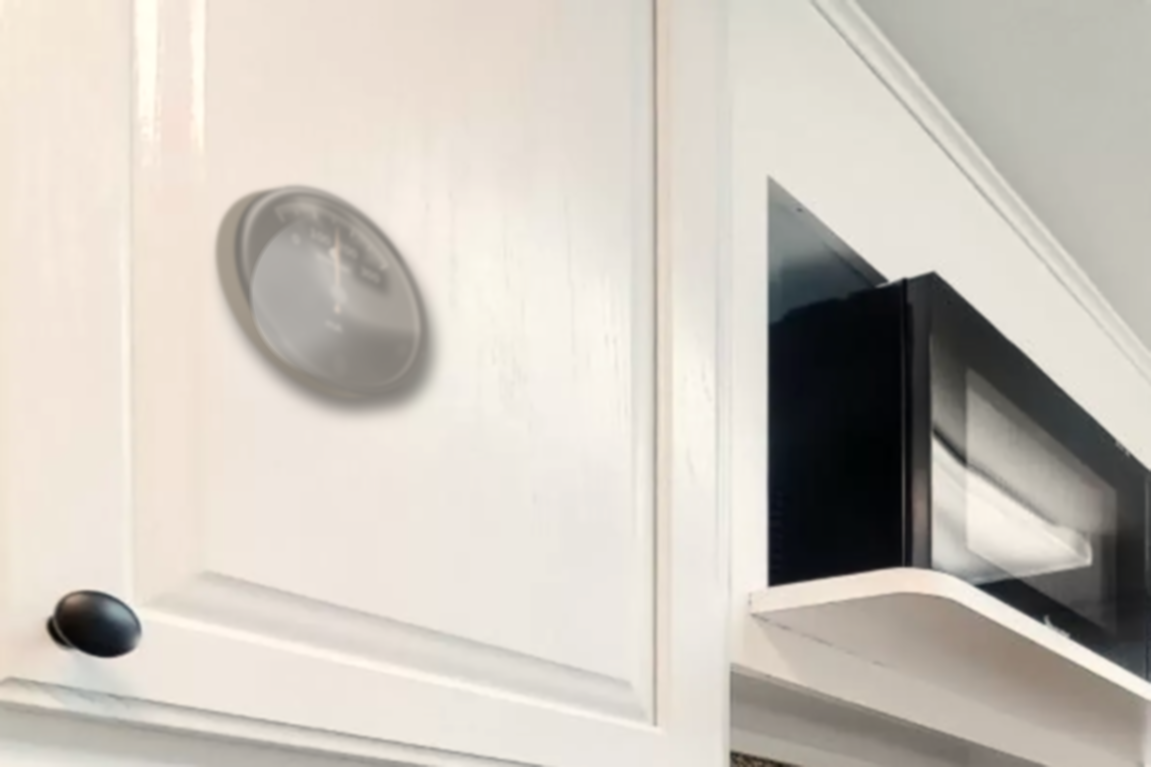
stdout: 150 (mA)
